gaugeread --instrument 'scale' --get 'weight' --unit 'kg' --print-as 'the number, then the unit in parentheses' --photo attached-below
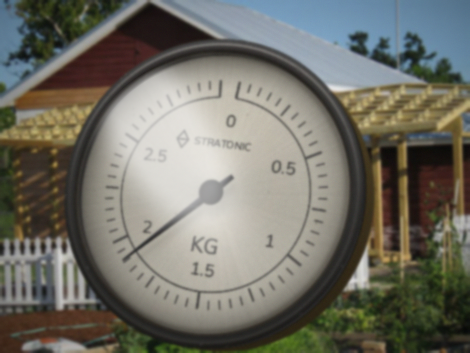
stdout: 1.9 (kg)
